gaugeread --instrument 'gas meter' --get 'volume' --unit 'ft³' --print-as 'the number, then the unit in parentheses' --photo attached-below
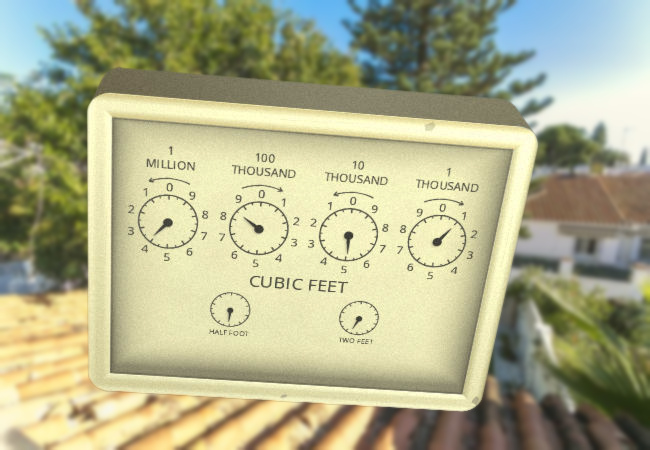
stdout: 385100 (ft³)
